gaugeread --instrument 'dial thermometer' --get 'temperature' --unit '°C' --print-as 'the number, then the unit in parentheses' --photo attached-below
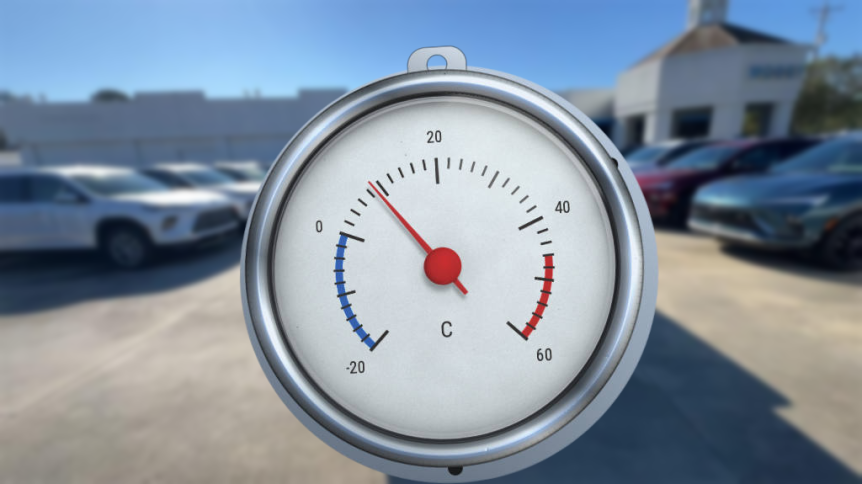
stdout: 9 (°C)
